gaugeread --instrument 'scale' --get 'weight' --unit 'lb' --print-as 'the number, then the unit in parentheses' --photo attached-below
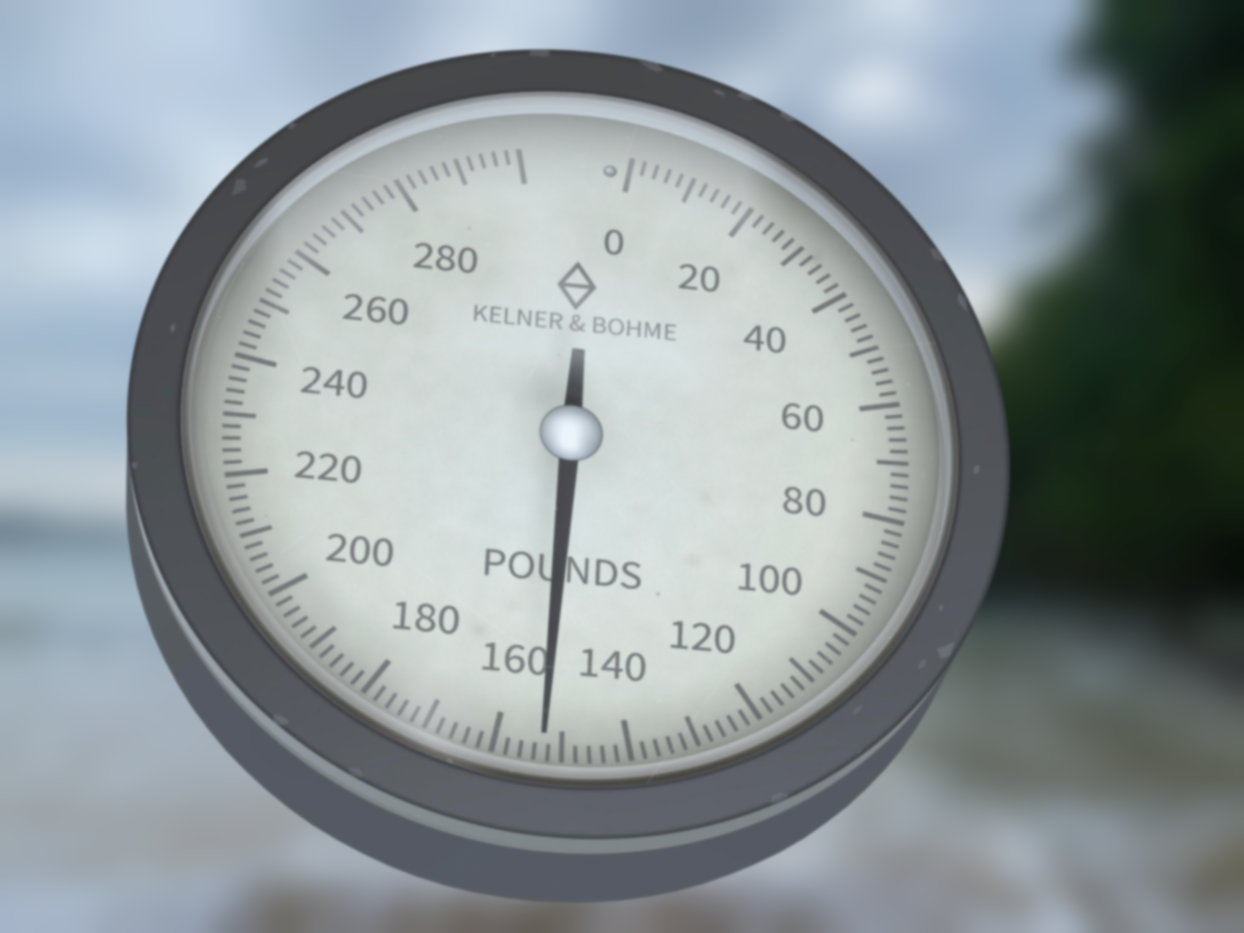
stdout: 153 (lb)
